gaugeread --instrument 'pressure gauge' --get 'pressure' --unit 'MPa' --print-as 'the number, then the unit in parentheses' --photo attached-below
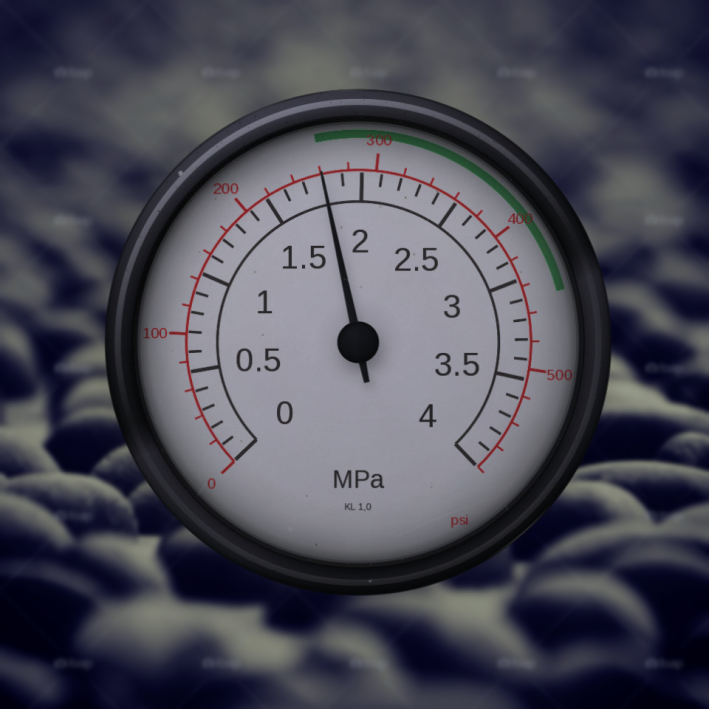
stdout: 1.8 (MPa)
